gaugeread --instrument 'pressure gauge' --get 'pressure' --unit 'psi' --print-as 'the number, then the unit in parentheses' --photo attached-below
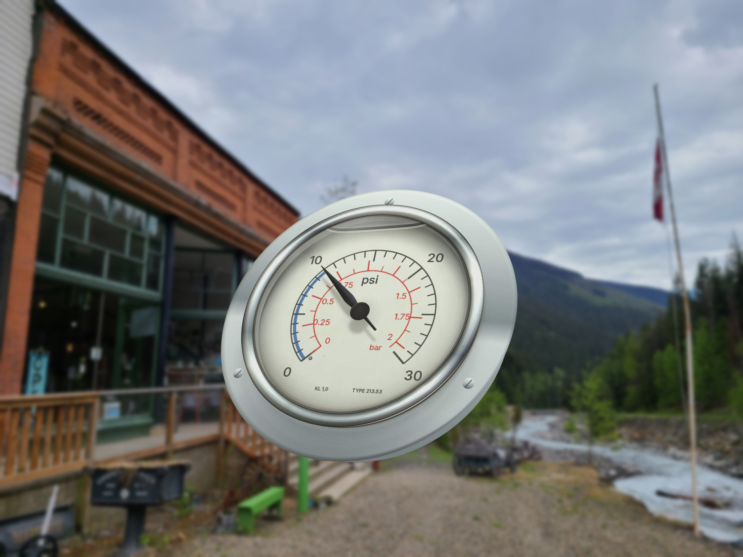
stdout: 10 (psi)
